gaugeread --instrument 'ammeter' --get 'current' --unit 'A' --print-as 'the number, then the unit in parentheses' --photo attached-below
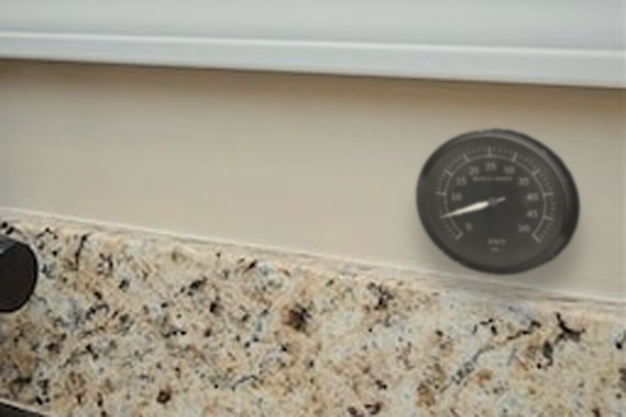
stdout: 5 (A)
